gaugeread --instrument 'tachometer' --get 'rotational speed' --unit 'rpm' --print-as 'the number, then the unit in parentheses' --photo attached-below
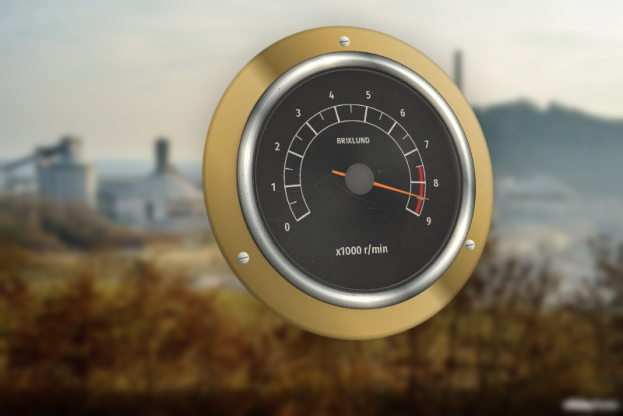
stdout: 8500 (rpm)
